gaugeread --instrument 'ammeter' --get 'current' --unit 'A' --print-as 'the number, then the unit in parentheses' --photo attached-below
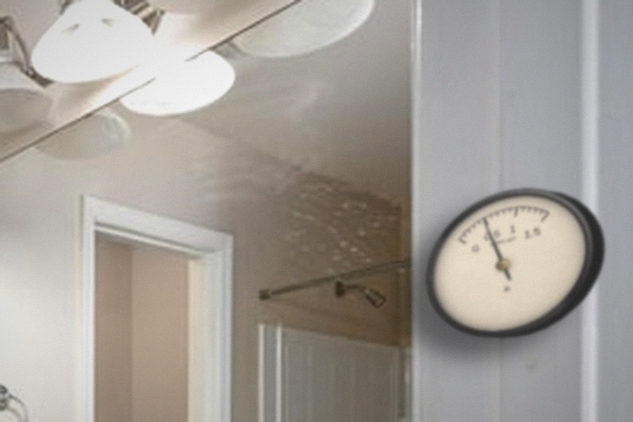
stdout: 0.5 (A)
